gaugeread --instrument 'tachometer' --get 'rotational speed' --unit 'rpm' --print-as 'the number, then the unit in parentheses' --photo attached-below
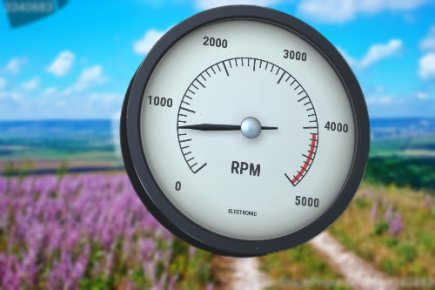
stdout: 700 (rpm)
